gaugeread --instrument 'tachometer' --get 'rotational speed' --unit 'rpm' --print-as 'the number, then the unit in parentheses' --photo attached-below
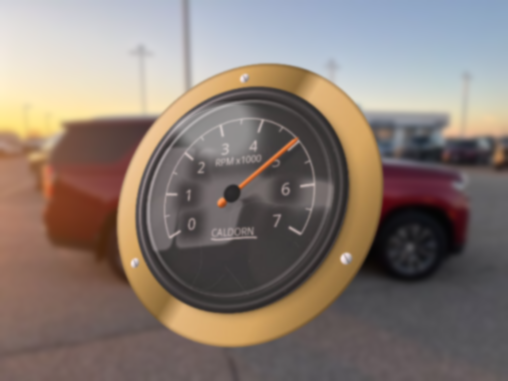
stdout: 5000 (rpm)
